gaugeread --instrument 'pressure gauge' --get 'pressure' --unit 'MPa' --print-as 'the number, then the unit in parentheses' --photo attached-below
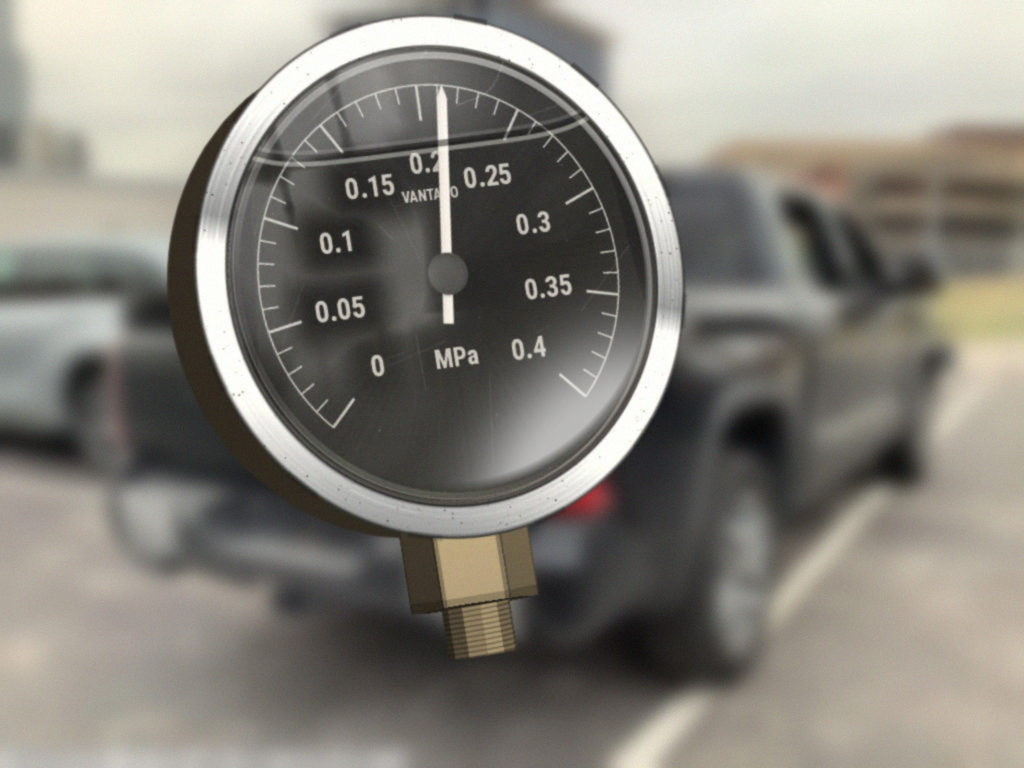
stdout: 0.21 (MPa)
